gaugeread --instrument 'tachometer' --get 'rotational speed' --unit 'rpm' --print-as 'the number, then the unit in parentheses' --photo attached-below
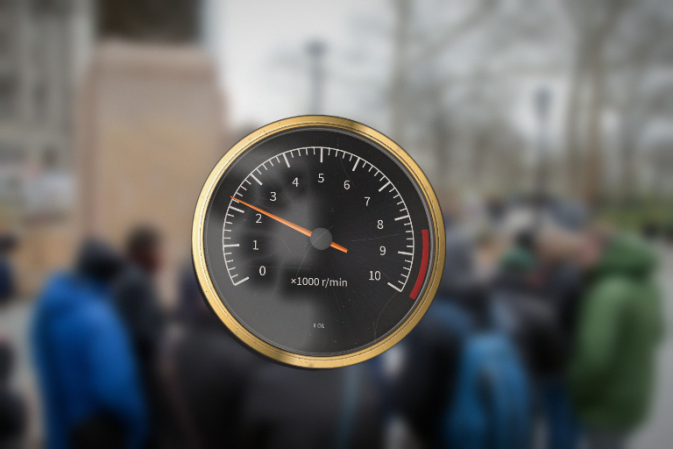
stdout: 2200 (rpm)
